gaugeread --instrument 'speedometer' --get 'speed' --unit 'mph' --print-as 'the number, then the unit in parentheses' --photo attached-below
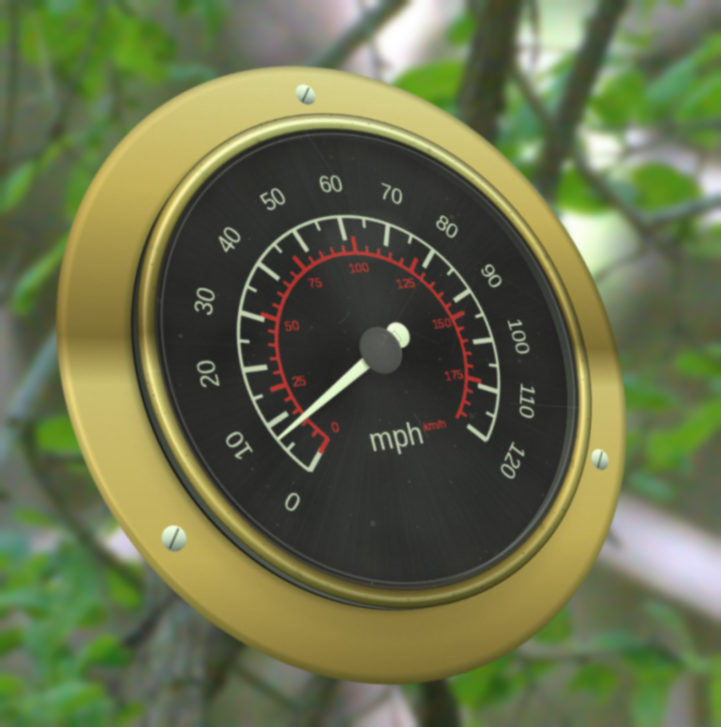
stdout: 7.5 (mph)
